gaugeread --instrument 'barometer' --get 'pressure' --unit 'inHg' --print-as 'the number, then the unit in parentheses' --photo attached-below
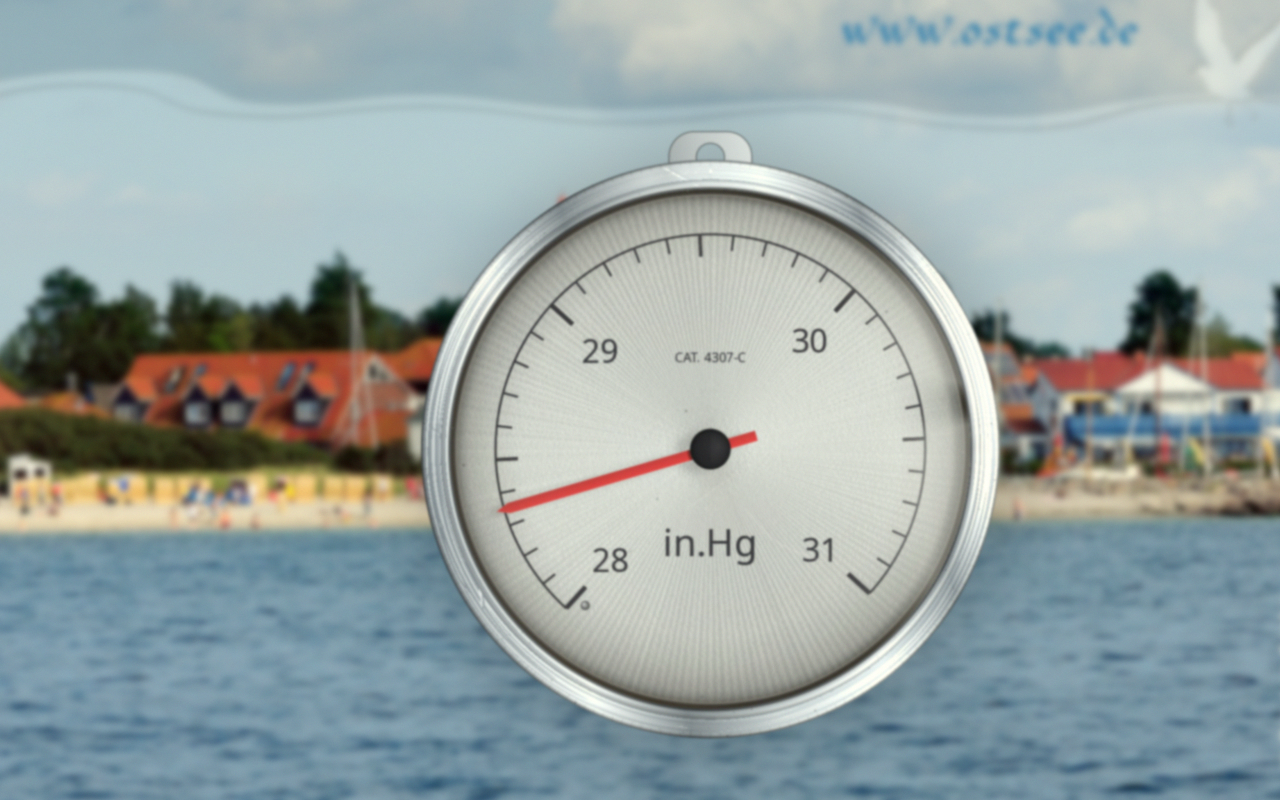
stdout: 28.35 (inHg)
